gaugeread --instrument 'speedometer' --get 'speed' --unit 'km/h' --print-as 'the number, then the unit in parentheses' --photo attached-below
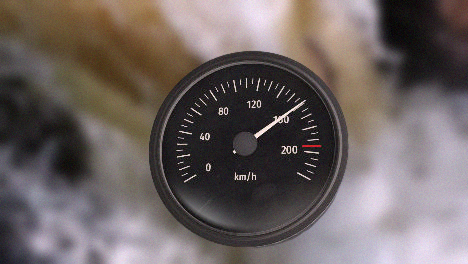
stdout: 160 (km/h)
